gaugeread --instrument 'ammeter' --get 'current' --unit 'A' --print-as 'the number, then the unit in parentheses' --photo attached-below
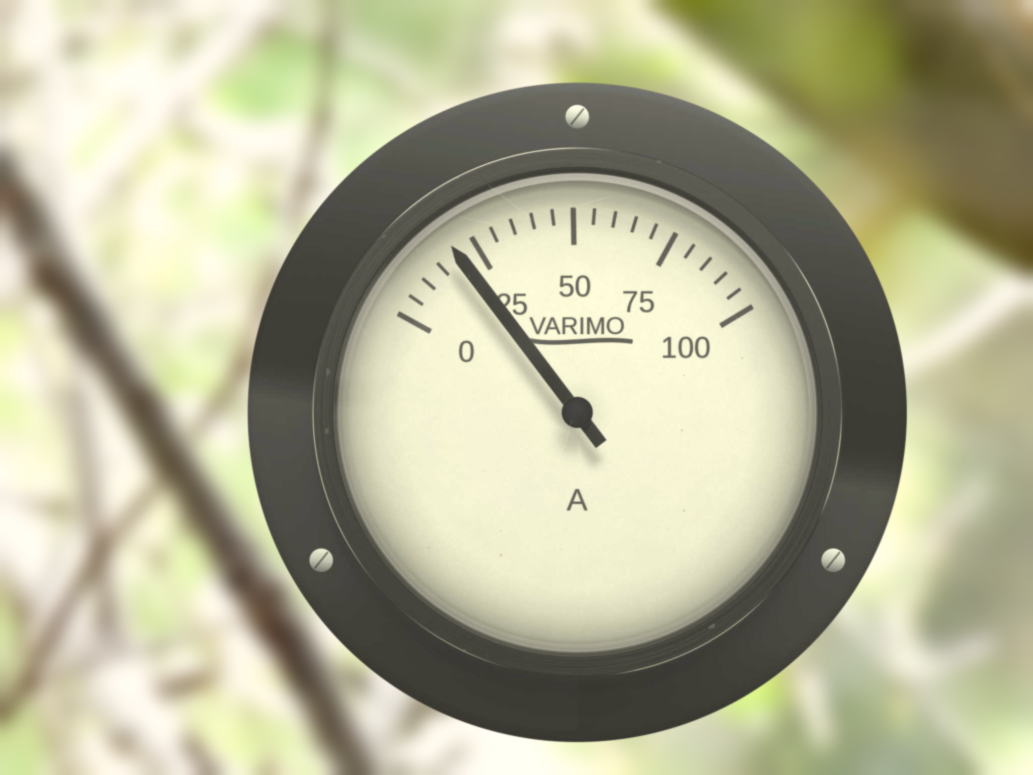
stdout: 20 (A)
